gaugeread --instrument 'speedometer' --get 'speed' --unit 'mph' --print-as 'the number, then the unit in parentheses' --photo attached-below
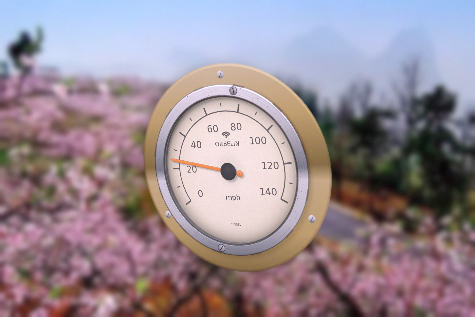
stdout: 25 (mph)
